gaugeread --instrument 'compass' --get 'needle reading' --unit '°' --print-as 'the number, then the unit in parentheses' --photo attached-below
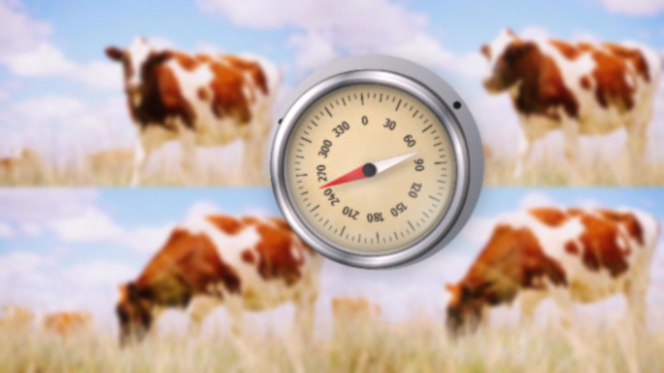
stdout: 255 (°)
